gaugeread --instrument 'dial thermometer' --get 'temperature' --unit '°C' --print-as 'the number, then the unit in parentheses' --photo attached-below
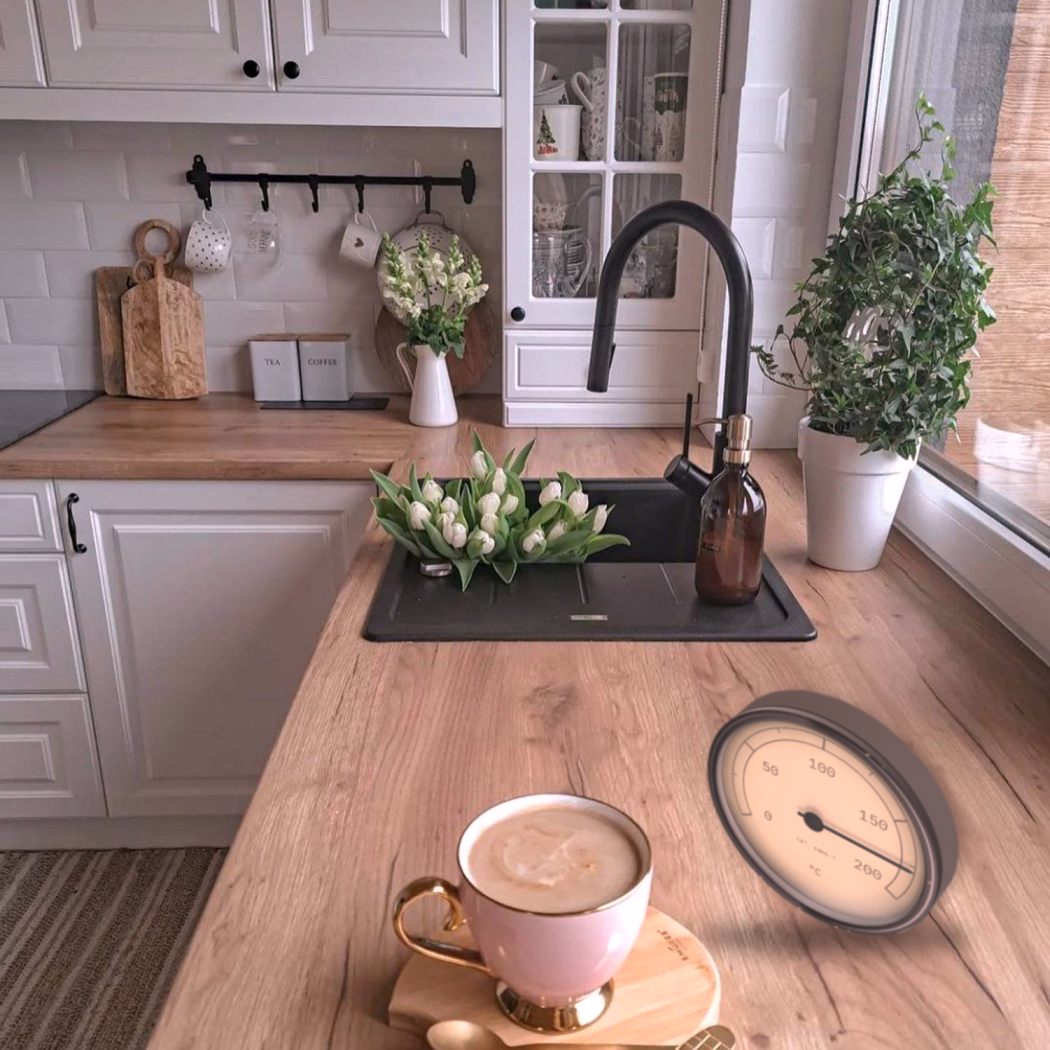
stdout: 175 (°C)
